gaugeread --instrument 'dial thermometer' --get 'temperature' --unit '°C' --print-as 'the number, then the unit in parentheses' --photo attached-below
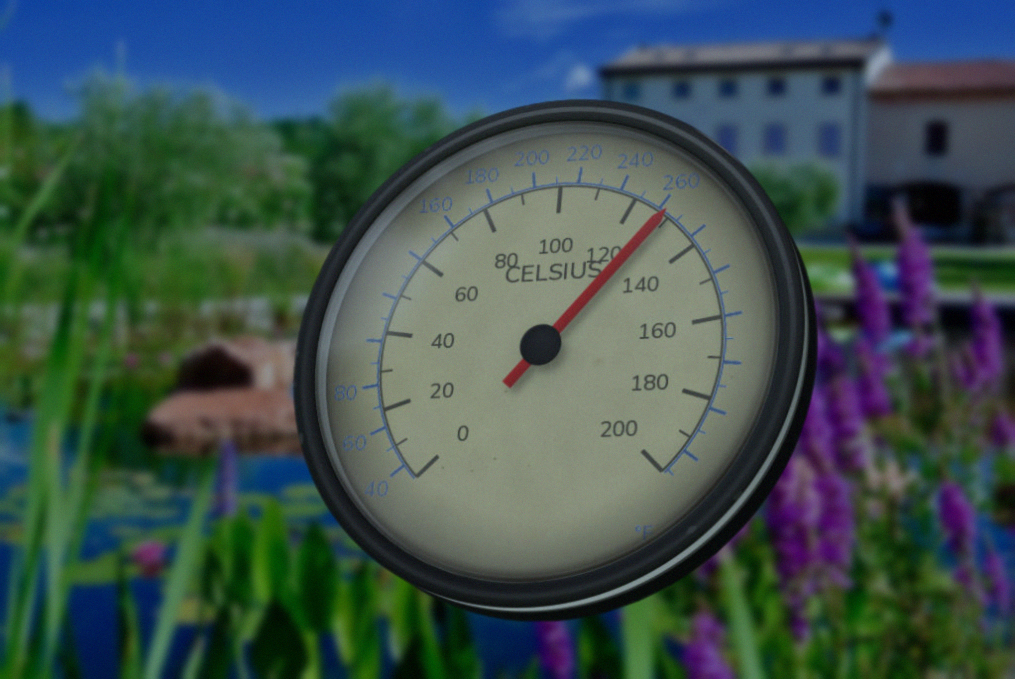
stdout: 130 (°C)
